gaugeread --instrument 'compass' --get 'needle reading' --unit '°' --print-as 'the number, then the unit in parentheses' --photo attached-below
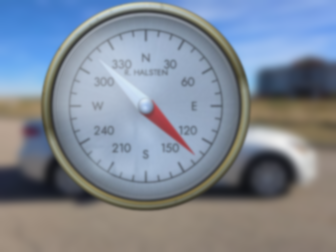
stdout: 135 (°)
